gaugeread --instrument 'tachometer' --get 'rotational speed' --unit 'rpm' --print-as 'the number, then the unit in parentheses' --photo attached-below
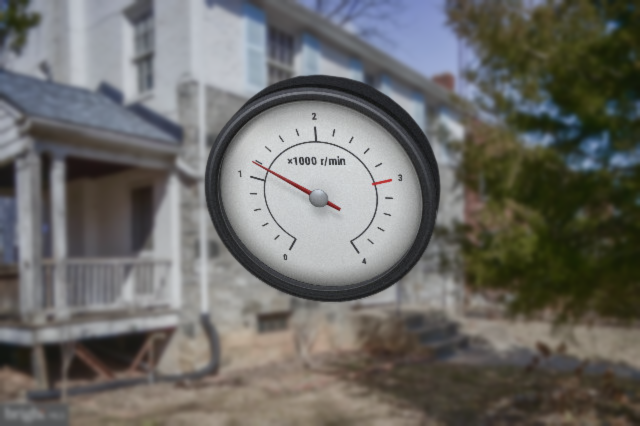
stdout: 1200 (rpm)
